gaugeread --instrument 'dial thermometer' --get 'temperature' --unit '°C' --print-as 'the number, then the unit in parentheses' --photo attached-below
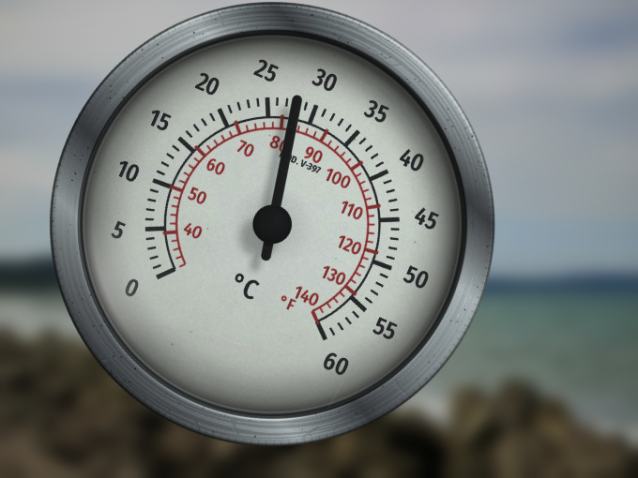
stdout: 28 (°C)
